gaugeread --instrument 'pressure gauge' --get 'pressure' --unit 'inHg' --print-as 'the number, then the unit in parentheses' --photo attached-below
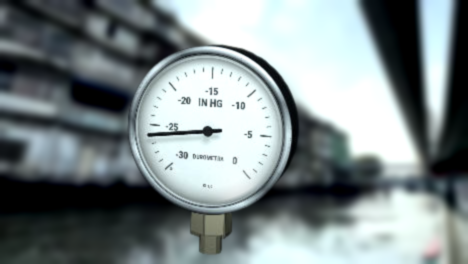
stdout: -26 (inHg)
